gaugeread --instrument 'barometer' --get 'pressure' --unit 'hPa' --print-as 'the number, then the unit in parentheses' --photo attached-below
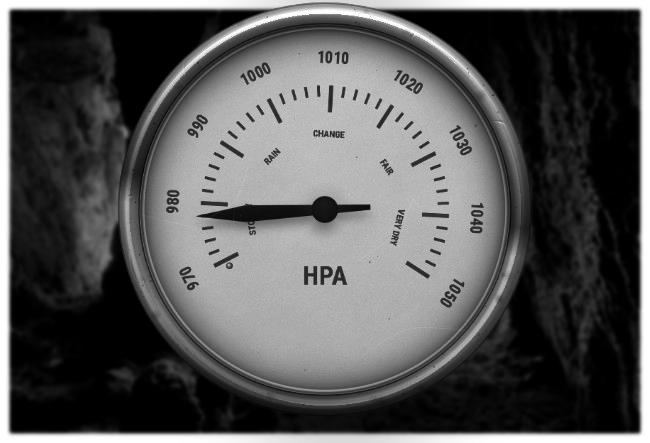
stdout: 978 (hPa)
